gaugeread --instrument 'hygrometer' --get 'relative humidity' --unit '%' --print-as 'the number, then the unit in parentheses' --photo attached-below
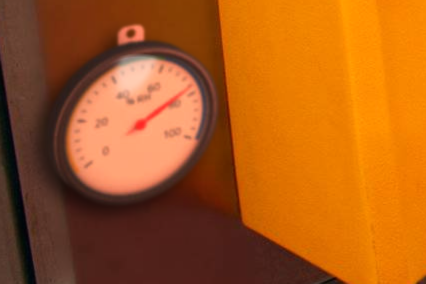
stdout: 76 (%)
